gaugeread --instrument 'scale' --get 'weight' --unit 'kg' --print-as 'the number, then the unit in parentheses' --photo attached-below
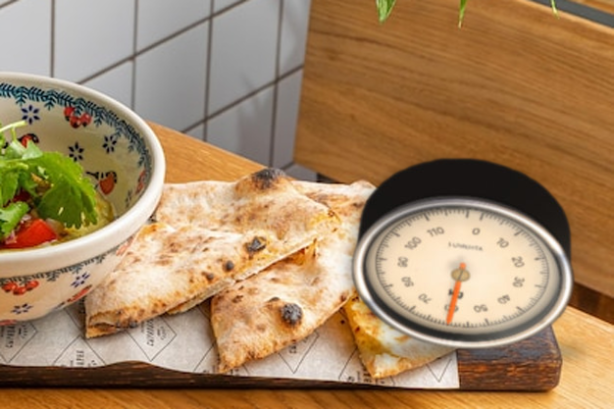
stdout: 60 (kg)
